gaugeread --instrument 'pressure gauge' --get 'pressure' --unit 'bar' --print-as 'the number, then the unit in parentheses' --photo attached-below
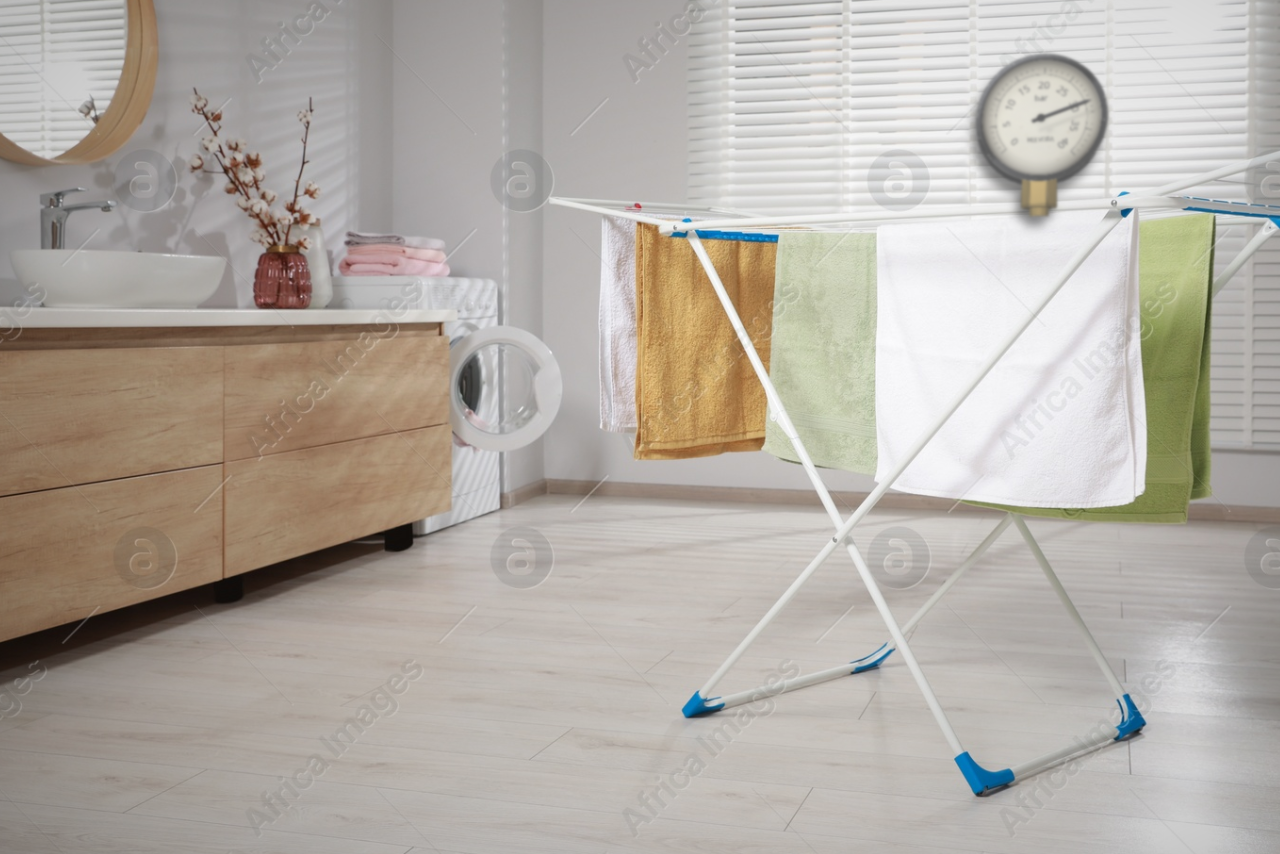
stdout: 30 (bar)
